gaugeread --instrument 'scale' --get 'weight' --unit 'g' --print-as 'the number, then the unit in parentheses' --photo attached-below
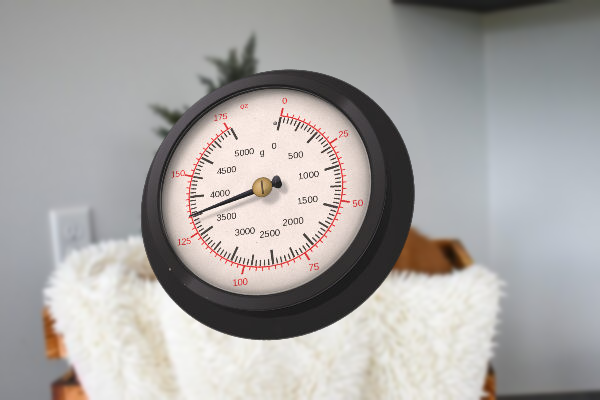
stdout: 3750 (g)
